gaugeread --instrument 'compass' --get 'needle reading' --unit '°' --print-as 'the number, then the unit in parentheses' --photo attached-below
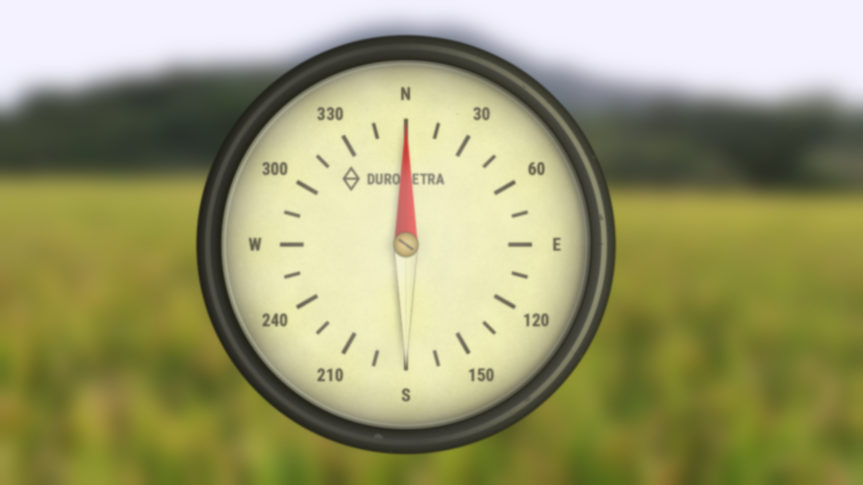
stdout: 0 (°)
